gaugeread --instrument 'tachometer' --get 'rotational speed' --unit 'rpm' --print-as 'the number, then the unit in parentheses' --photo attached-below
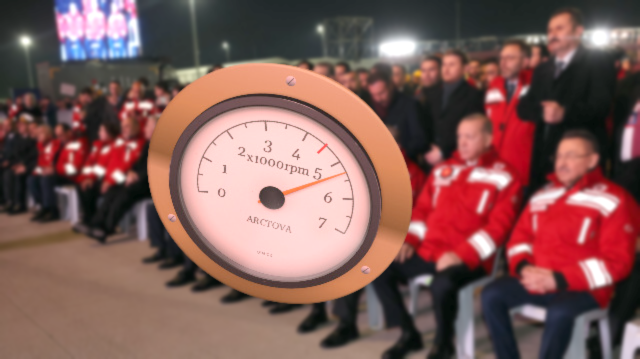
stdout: 5250 (rpm)
